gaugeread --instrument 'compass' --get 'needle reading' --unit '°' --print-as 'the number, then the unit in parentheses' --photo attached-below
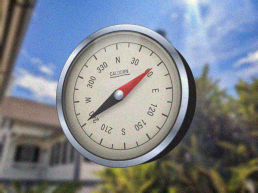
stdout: 60 (°)
